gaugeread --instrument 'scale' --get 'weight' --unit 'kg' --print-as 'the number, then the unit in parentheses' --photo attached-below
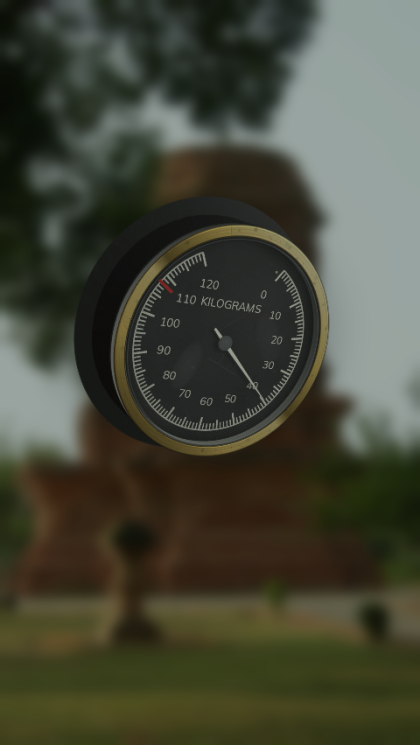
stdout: 40 (kg)
